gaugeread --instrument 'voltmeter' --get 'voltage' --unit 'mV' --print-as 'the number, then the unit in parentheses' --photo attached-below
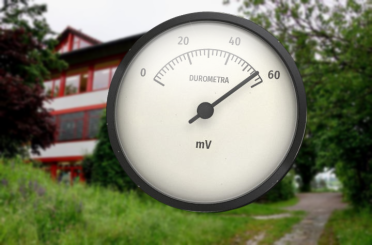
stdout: 56 (mV)
